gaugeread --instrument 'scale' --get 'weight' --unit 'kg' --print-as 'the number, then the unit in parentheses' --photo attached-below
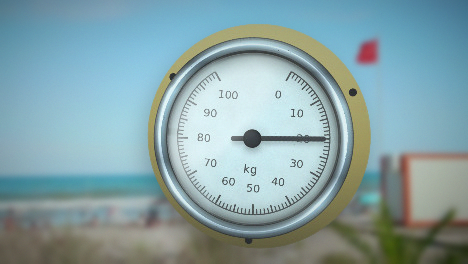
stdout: 20 (kg)
